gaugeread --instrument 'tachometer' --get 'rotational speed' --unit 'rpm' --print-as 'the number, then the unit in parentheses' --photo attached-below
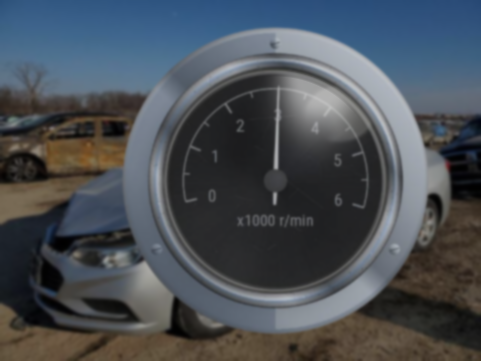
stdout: 3000 (rpm)
